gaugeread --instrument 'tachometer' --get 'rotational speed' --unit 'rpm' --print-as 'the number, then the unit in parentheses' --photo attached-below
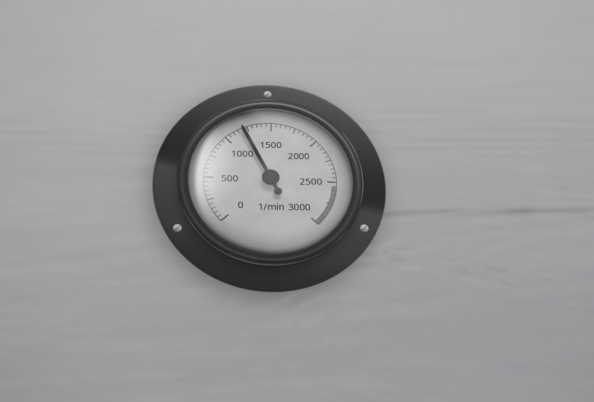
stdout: 1200 (rpm)
